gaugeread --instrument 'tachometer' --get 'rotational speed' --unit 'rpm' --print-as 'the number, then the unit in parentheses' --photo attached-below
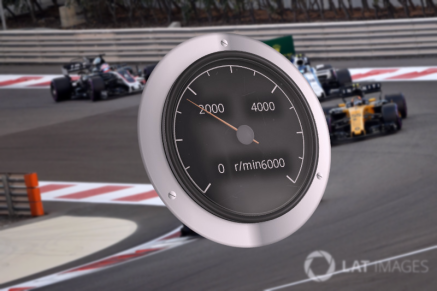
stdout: 1750 (rpm)
